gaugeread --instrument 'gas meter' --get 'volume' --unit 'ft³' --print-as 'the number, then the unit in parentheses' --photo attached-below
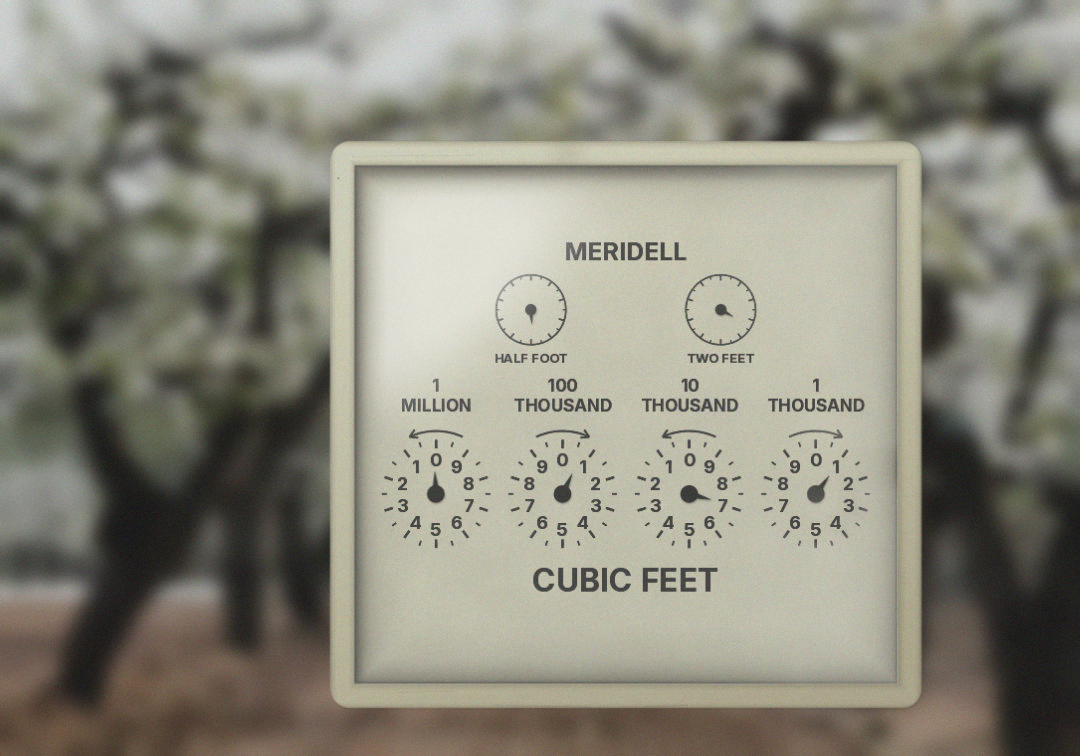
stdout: 7100 (ft³)
